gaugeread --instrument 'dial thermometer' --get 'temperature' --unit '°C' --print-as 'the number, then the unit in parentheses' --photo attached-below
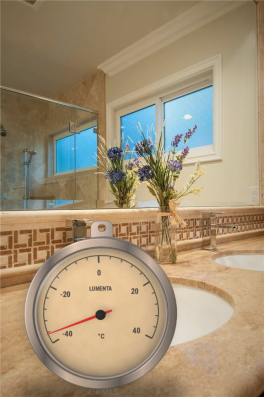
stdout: -36 (°C)
